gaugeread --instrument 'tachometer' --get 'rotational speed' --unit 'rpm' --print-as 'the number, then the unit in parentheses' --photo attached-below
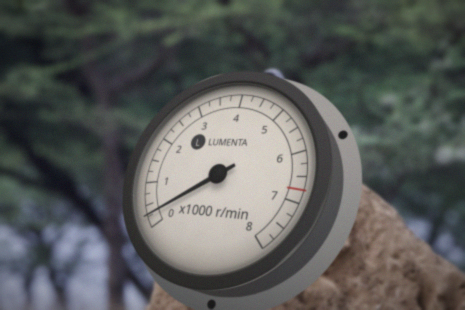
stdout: 250 (rpm)
